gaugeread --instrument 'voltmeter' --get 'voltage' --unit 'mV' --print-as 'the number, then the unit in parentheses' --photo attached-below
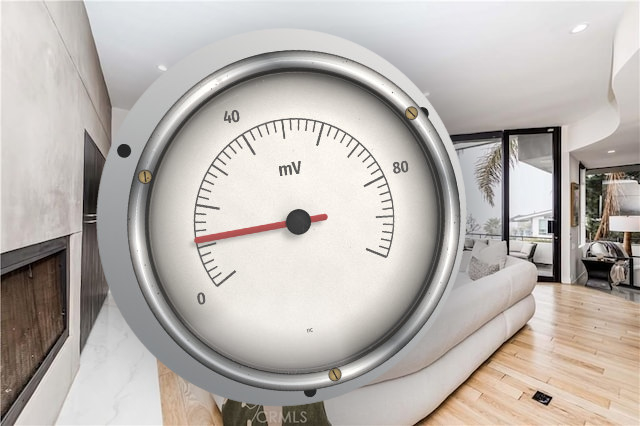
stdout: 12 (mV)
